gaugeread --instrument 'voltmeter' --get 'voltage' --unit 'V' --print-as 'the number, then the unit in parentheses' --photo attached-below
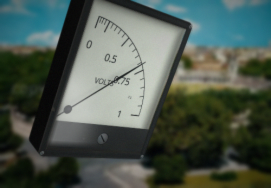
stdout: 0.7 (V)
